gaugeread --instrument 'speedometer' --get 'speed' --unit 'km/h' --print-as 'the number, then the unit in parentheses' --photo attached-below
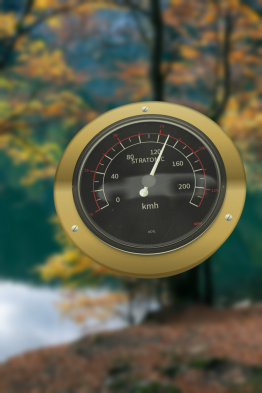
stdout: 130 (km/h)
